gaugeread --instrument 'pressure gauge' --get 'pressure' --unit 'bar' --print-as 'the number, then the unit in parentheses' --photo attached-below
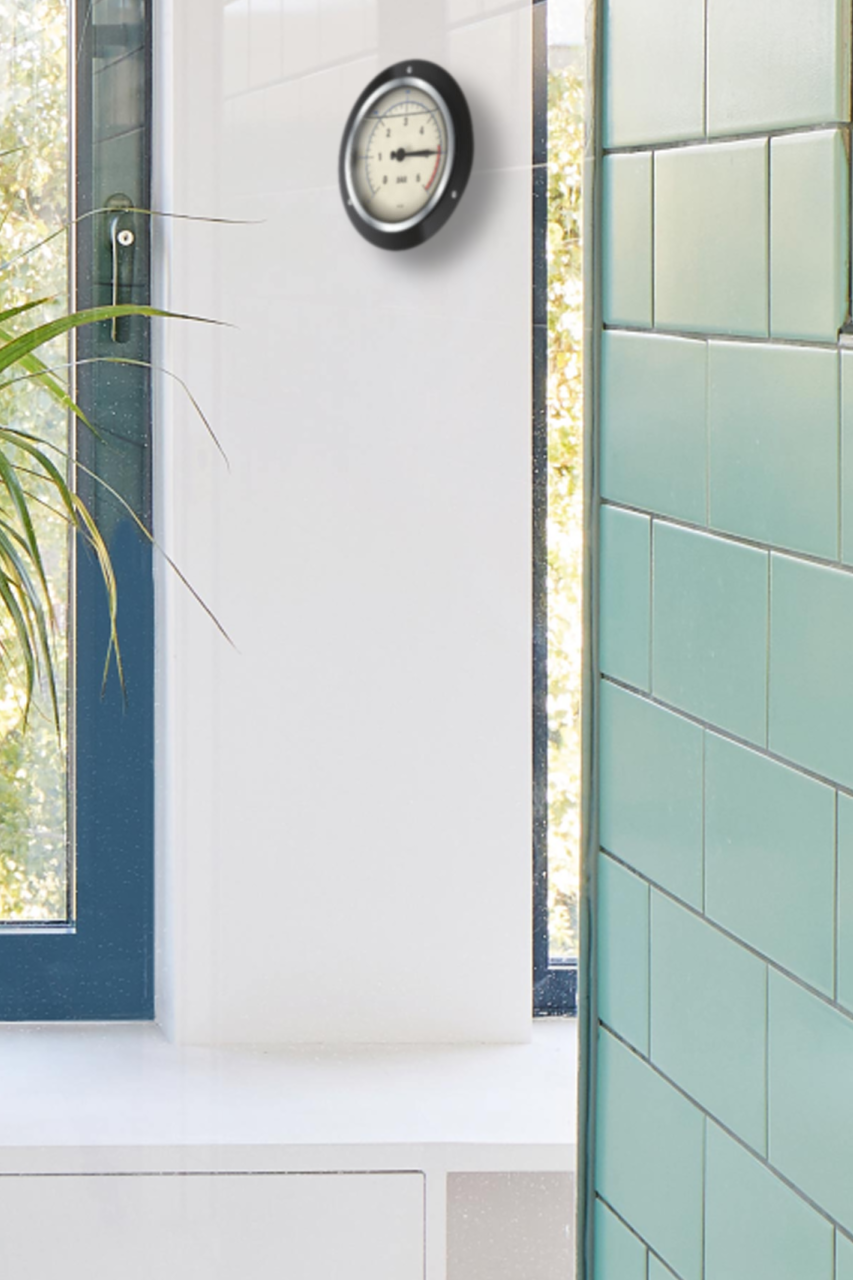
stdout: 5 (bar)
